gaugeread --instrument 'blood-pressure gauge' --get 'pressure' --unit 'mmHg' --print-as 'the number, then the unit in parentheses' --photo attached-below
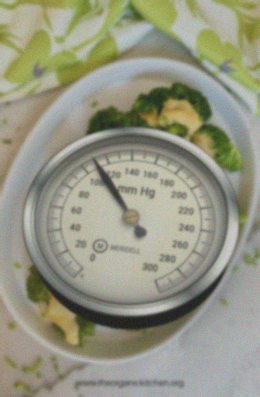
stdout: 110 (mmHg)
